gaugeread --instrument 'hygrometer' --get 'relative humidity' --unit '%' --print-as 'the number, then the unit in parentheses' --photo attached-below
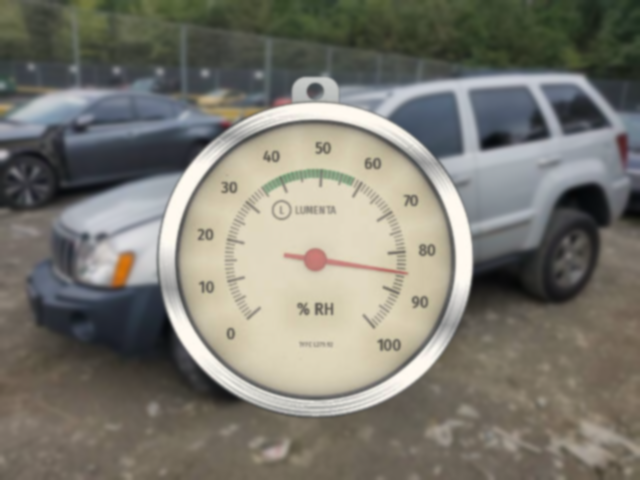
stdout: 85 (%)
